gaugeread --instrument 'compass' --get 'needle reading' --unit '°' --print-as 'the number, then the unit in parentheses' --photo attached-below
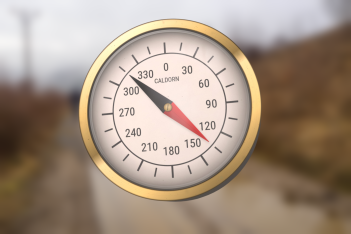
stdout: 135 (°)
